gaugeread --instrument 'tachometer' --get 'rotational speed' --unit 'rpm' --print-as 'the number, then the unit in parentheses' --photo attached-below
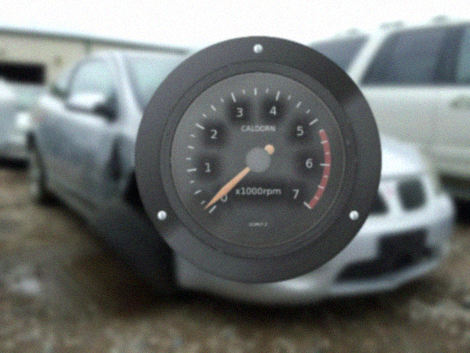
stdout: 125 (rpm)
